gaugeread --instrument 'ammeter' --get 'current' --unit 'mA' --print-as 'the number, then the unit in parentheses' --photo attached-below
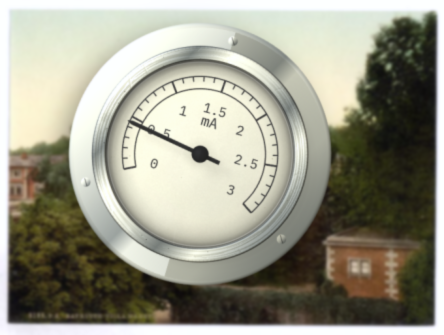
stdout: 0.45 (mA)
